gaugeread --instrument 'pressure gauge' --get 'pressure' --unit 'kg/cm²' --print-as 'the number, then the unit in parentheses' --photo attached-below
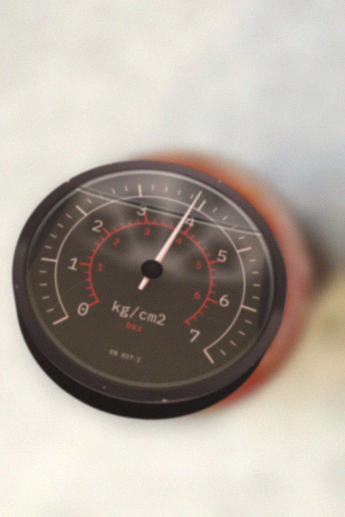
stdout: 3.9 (kg/cm²)
